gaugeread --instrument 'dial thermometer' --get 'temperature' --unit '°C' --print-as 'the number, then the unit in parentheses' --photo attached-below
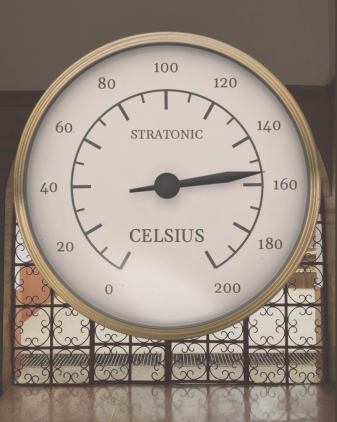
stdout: 155 (°C)
